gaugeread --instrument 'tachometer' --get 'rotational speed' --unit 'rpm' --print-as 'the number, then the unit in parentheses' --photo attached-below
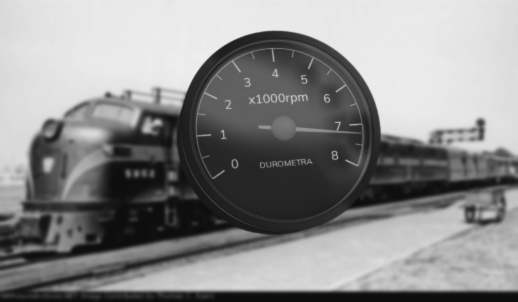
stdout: 7250 (rpm)
